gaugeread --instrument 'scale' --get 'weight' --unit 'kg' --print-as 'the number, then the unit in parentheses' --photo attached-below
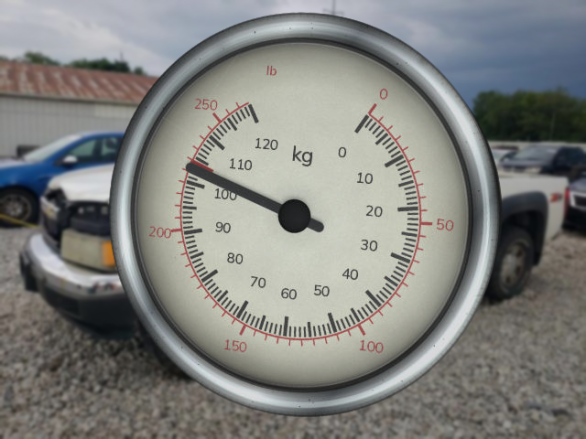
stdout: 103 (kg)
